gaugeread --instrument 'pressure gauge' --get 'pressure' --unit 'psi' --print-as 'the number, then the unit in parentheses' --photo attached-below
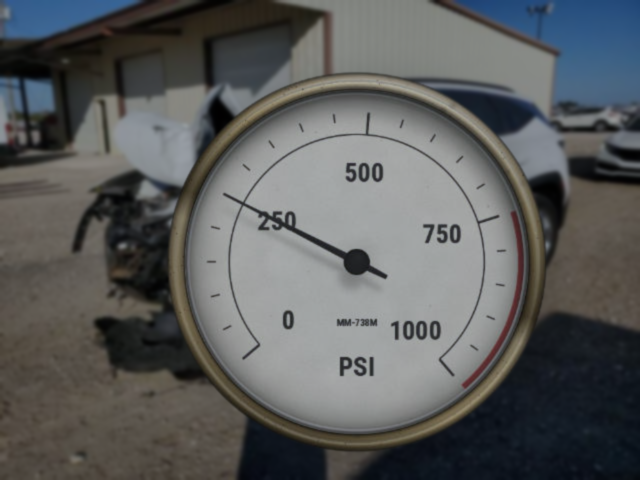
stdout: 250 (psi)
